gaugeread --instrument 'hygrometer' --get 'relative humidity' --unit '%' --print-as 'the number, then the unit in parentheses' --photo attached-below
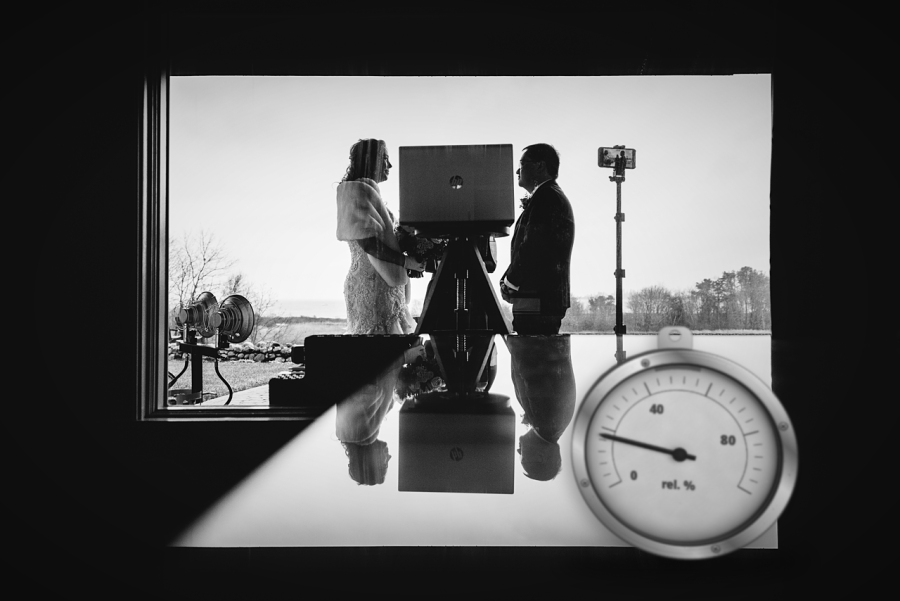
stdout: 18 (%)
